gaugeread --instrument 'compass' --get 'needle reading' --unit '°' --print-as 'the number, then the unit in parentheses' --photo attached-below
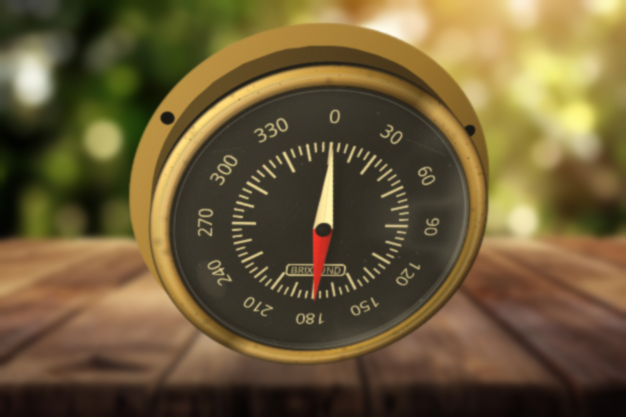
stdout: 180 (°)
